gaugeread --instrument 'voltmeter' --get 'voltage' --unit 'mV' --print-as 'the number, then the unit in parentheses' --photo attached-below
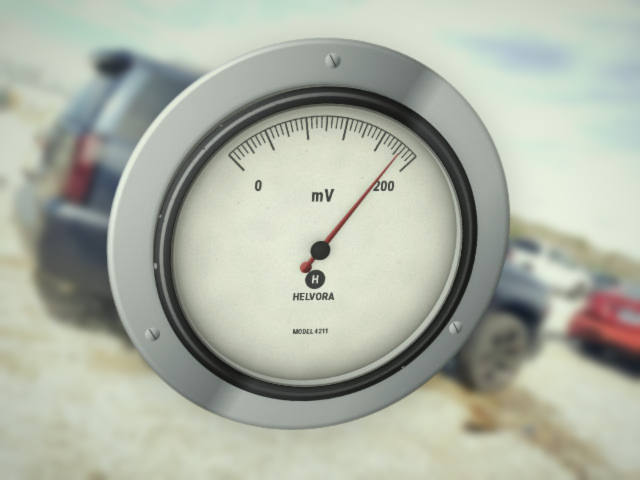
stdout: 180 (mV)
